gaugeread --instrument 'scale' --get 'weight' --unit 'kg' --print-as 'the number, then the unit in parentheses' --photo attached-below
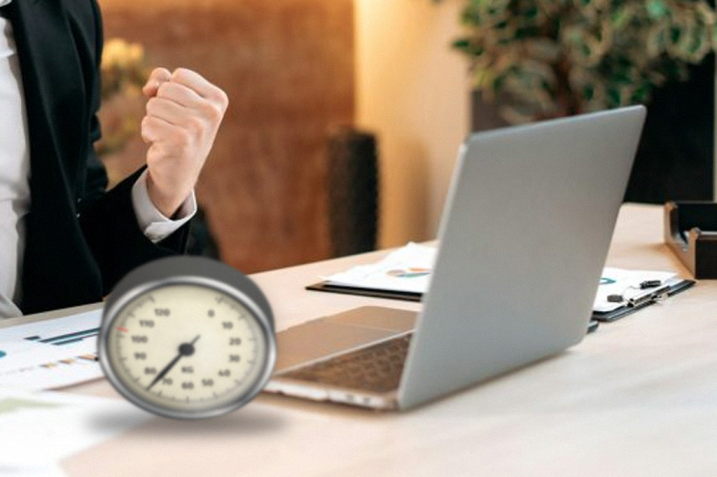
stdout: 75 (kg)
